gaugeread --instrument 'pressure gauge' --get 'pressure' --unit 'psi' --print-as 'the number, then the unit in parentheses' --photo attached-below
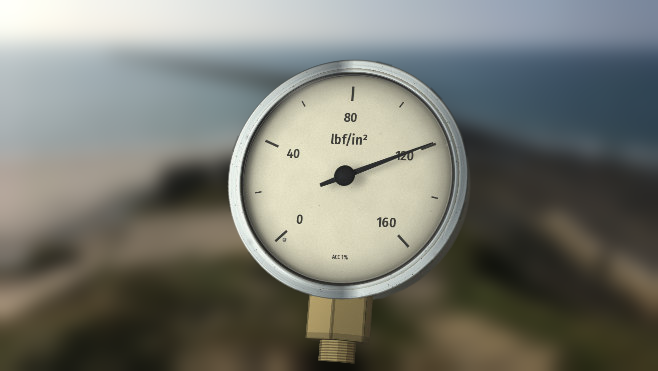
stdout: 120 (psi)
